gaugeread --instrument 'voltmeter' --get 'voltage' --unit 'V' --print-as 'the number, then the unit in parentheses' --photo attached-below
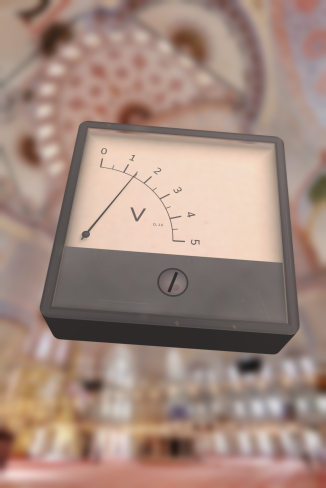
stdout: 1.5 (V)
